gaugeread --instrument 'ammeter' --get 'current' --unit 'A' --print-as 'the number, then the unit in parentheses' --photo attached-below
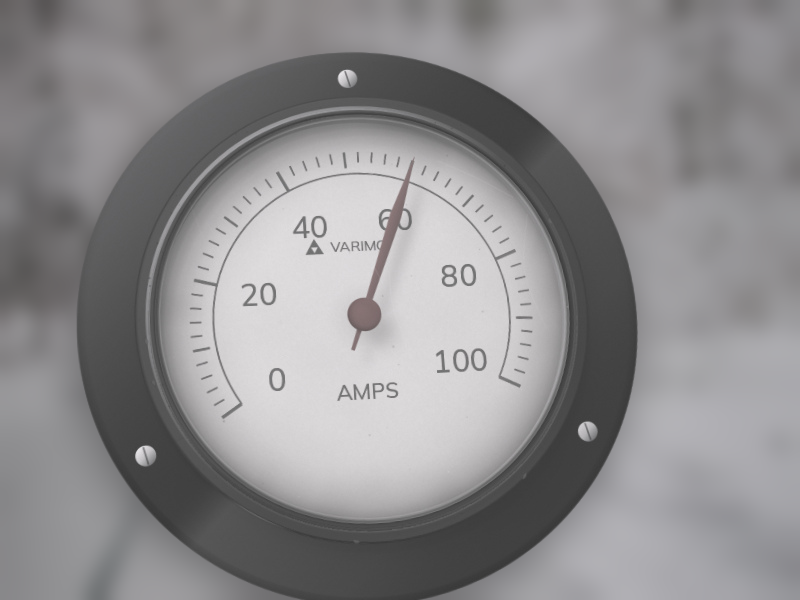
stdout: 60 (A)
